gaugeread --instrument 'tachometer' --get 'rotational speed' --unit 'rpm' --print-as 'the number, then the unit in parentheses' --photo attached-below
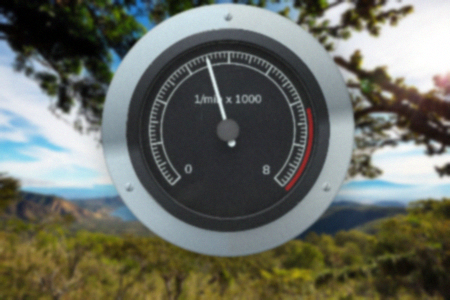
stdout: 3500 (rpm)
